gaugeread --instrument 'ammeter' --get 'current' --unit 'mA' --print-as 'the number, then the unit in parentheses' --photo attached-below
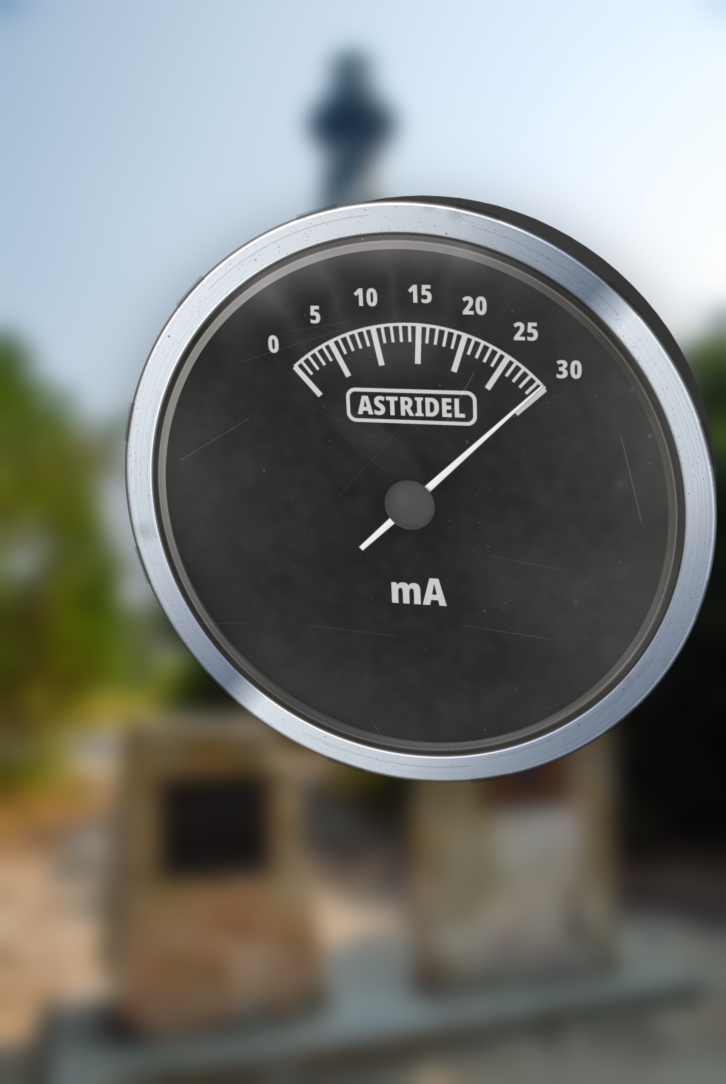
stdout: 29.5 (mA)
